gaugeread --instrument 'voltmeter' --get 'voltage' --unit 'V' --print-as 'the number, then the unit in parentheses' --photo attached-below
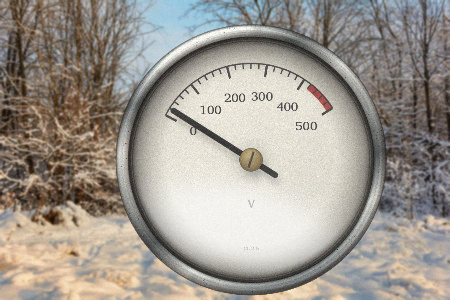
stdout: 20 (V)
